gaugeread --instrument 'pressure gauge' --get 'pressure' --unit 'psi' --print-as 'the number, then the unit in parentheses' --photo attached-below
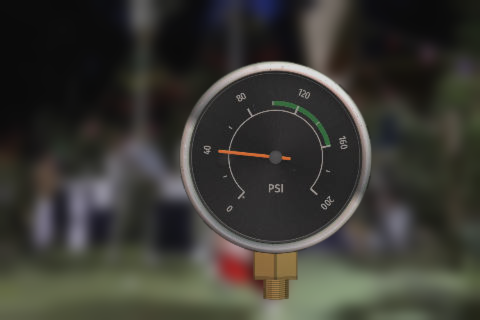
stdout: 40 (psi)
